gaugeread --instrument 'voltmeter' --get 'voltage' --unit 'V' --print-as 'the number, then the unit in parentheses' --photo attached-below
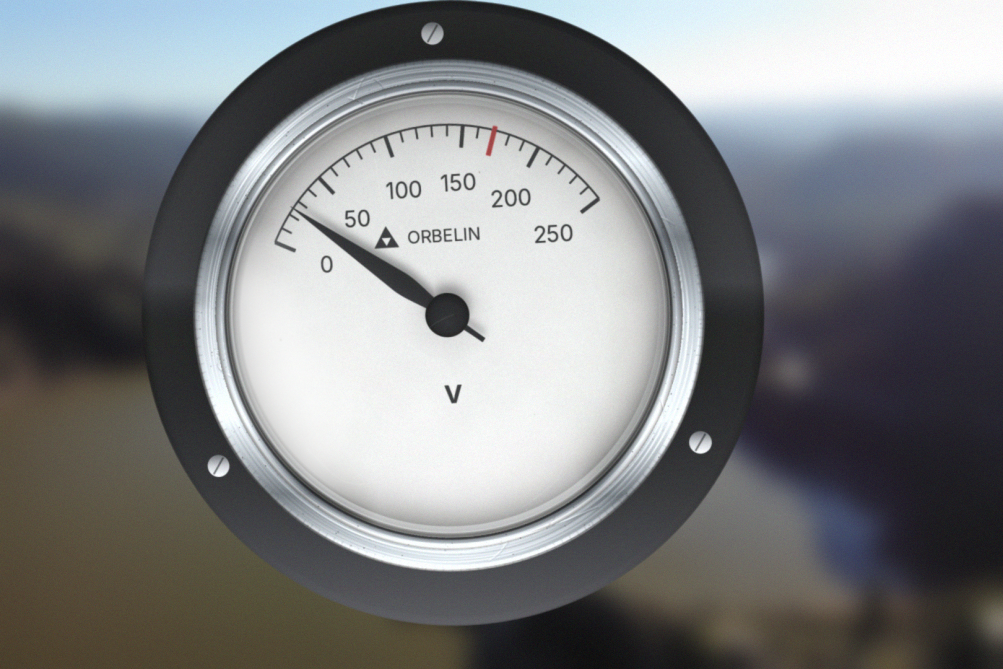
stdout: 25 (V)
